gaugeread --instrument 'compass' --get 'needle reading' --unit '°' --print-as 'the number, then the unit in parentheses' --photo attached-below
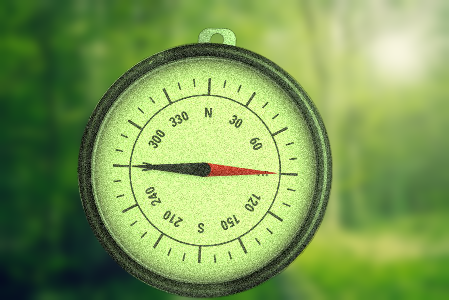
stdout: 90 (°)
